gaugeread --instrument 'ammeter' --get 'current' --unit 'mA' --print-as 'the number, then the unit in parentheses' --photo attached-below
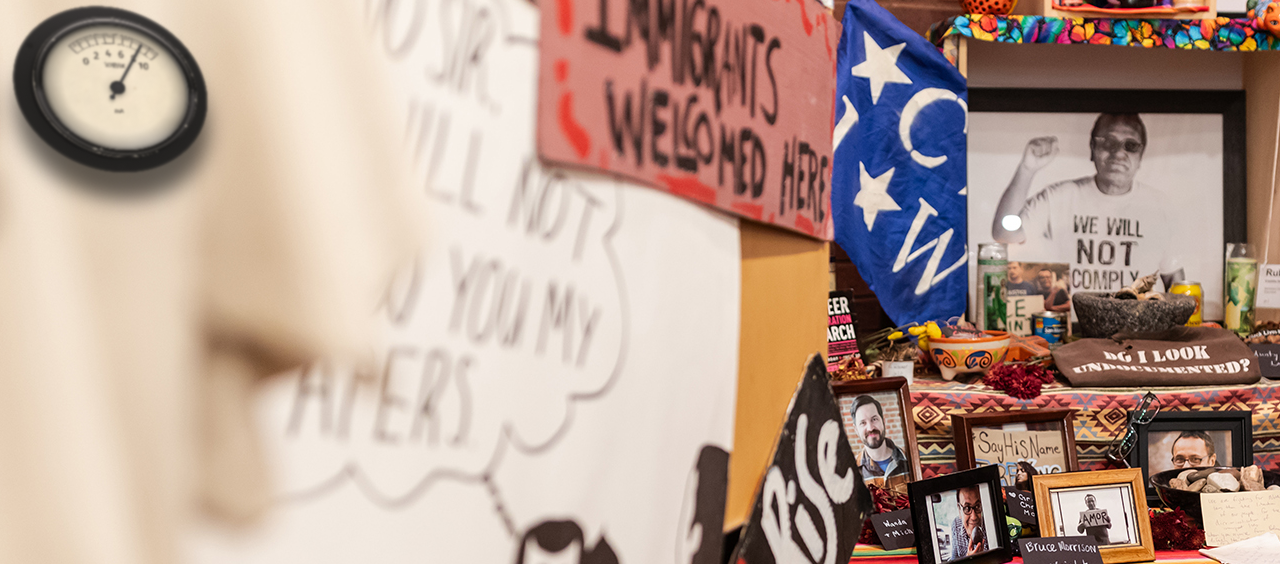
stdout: 8 (mA)
